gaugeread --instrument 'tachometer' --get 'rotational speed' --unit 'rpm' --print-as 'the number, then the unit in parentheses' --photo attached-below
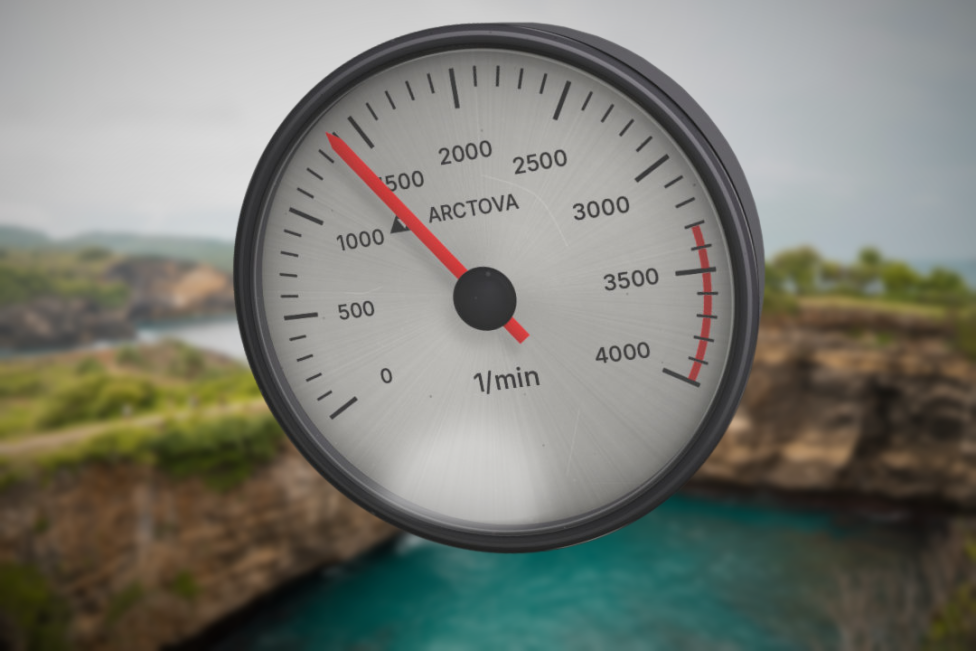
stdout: 1400 (rpm)
